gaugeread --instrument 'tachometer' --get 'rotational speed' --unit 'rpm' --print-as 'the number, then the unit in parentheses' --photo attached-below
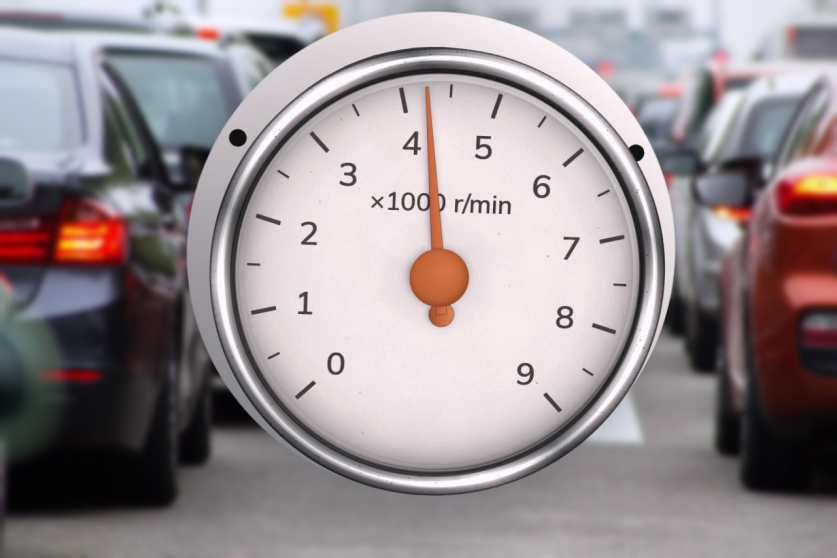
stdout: 4250 (rpm)
